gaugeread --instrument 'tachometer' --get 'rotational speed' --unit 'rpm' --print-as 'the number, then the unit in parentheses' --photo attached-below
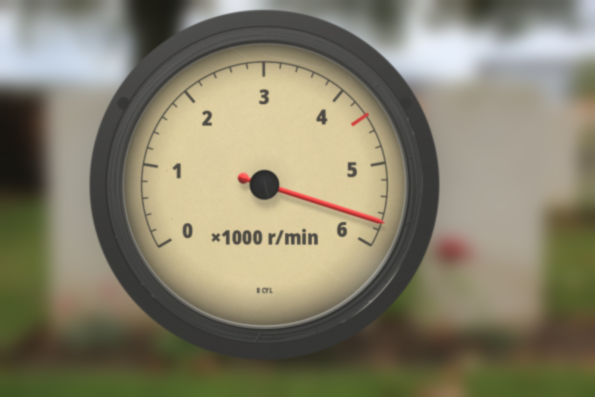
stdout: 5700 (rpm)
